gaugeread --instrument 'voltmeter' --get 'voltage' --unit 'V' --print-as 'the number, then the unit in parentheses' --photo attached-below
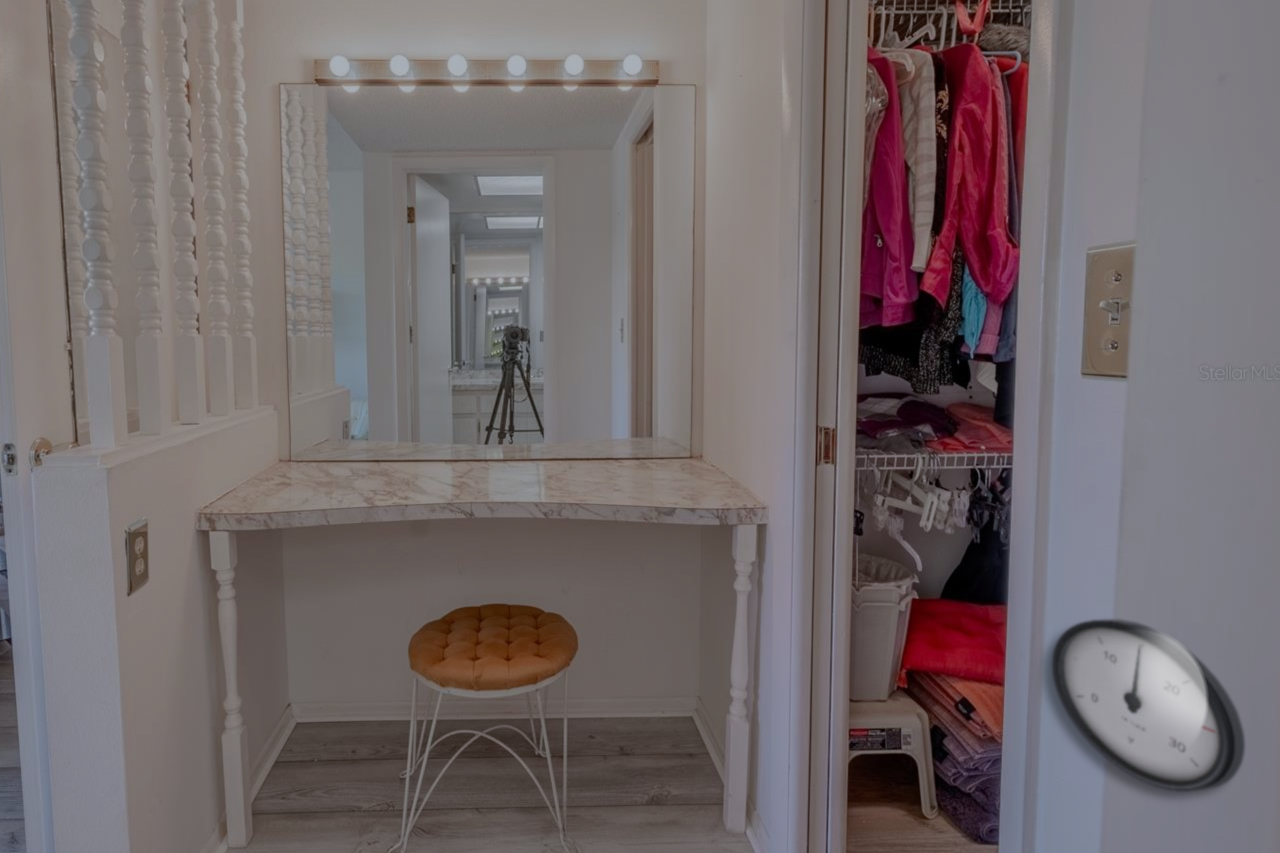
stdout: 15 (V)
